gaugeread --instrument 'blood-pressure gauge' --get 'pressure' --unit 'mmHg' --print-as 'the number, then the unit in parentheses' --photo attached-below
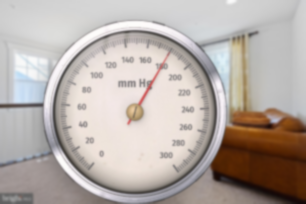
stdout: 180 (mmHg)
